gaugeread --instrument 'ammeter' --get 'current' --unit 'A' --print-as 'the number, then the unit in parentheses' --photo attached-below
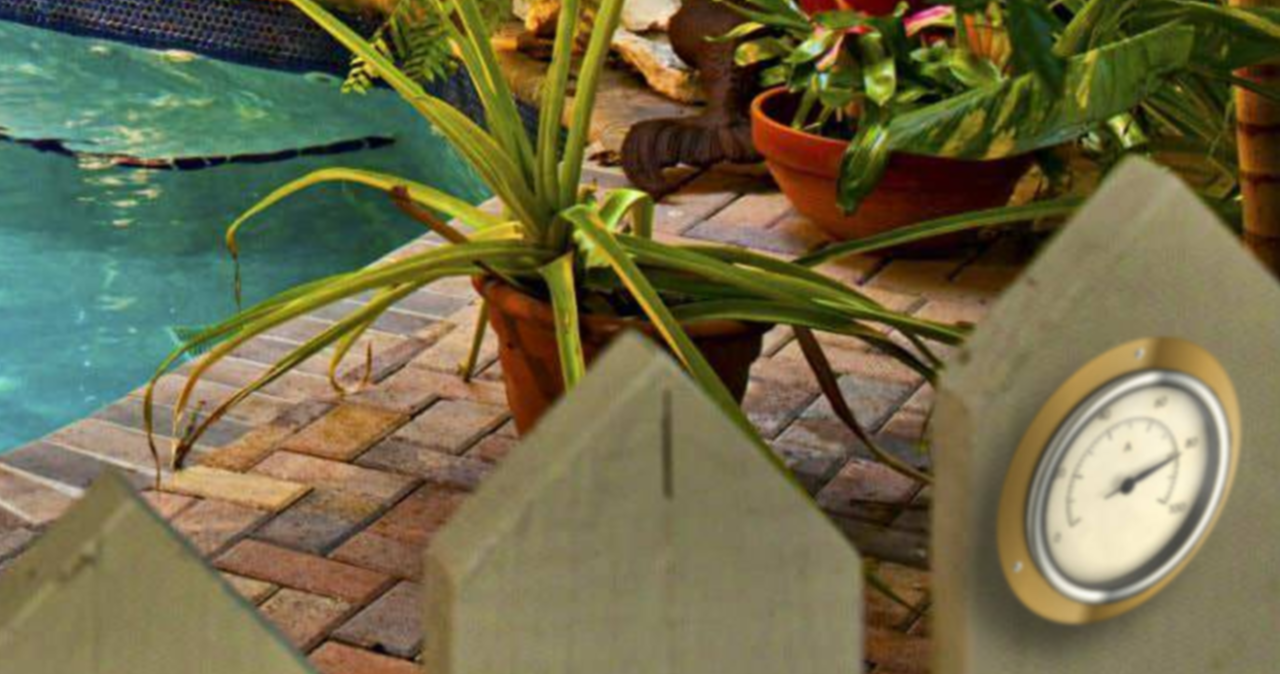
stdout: 80 (A)
